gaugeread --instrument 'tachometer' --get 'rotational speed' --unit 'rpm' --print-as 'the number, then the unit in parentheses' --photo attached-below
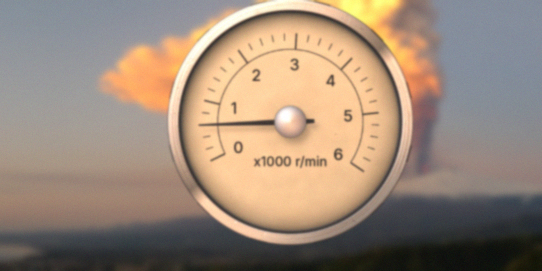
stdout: 600 (rpm)
